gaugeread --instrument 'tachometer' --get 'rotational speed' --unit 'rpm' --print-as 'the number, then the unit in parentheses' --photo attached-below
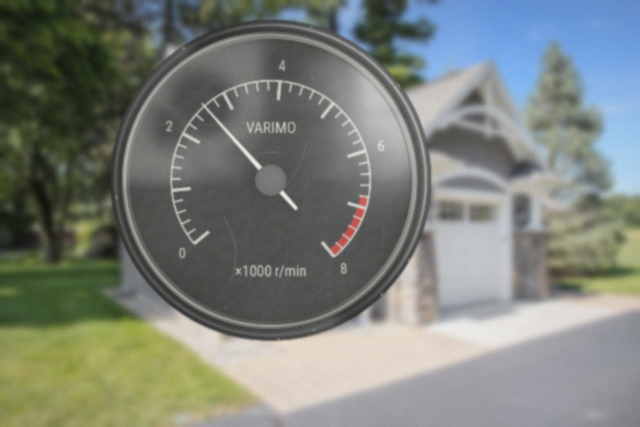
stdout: 2600 (rpm)
